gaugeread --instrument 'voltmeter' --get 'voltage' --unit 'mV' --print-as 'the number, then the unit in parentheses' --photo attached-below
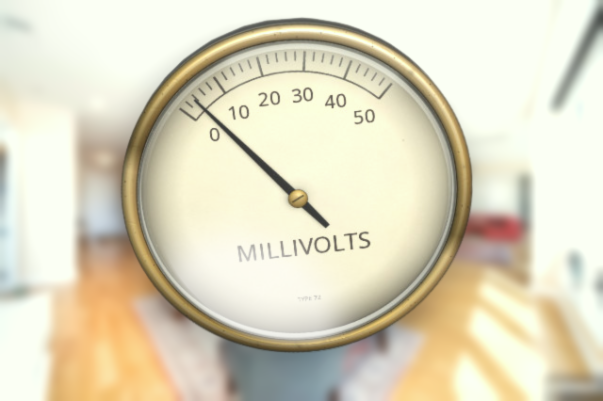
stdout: 4 (mV)
